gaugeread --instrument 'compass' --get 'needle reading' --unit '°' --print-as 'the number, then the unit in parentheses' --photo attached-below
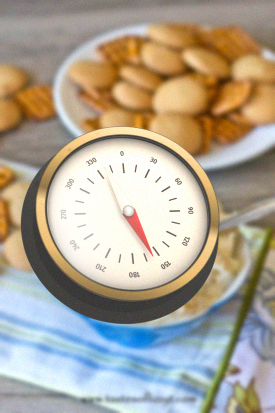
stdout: 157.5 (°)
